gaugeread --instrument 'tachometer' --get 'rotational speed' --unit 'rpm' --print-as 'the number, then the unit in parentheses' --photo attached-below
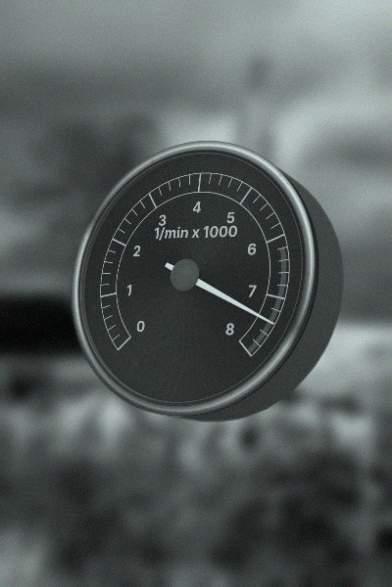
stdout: 7400 (rpm)
